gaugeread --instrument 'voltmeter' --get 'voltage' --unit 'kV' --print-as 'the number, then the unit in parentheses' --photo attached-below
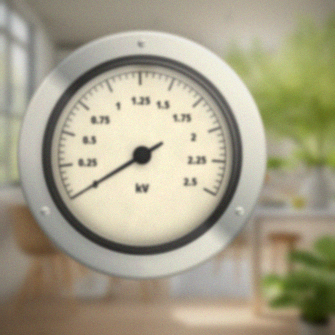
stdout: 0 (kV)
